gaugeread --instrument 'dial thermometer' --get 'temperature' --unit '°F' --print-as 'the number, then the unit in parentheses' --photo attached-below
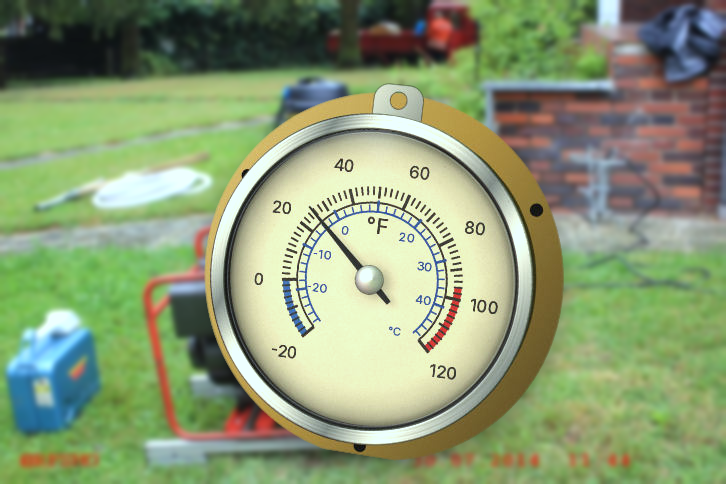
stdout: 26 (°F)
